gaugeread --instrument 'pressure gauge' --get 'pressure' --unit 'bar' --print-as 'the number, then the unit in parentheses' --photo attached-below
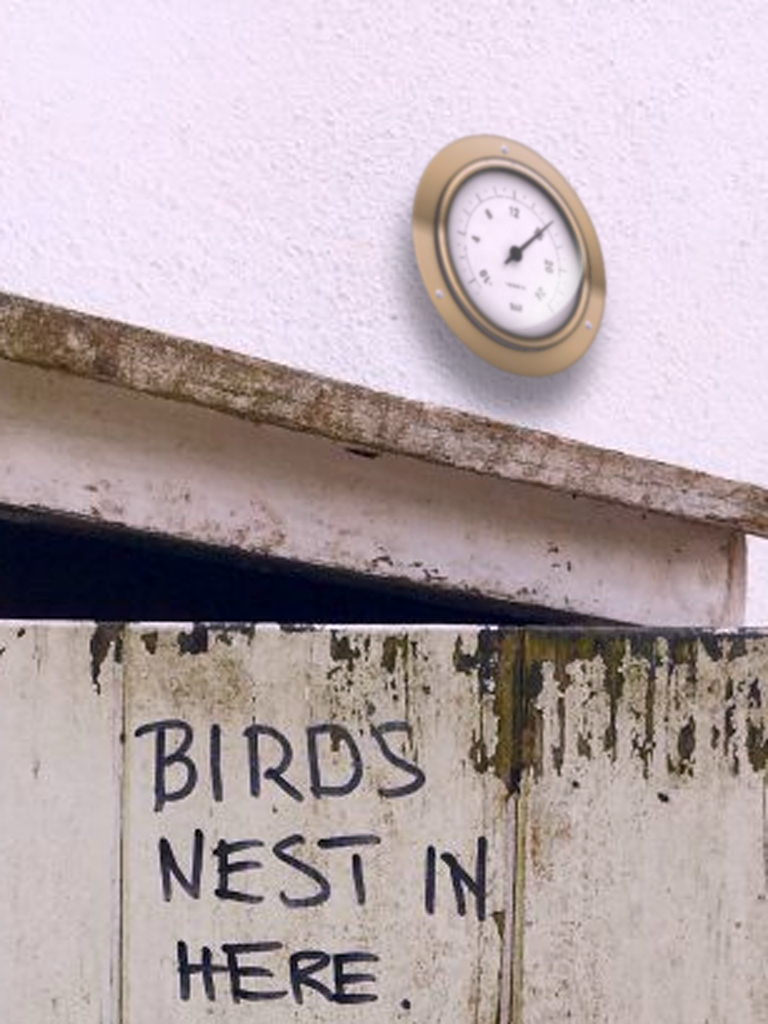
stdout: 16 (bar)
